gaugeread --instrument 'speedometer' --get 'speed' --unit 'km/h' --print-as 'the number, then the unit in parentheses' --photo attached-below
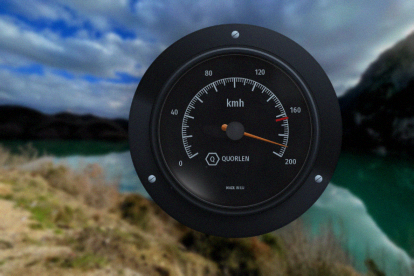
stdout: 190 (km/h)
